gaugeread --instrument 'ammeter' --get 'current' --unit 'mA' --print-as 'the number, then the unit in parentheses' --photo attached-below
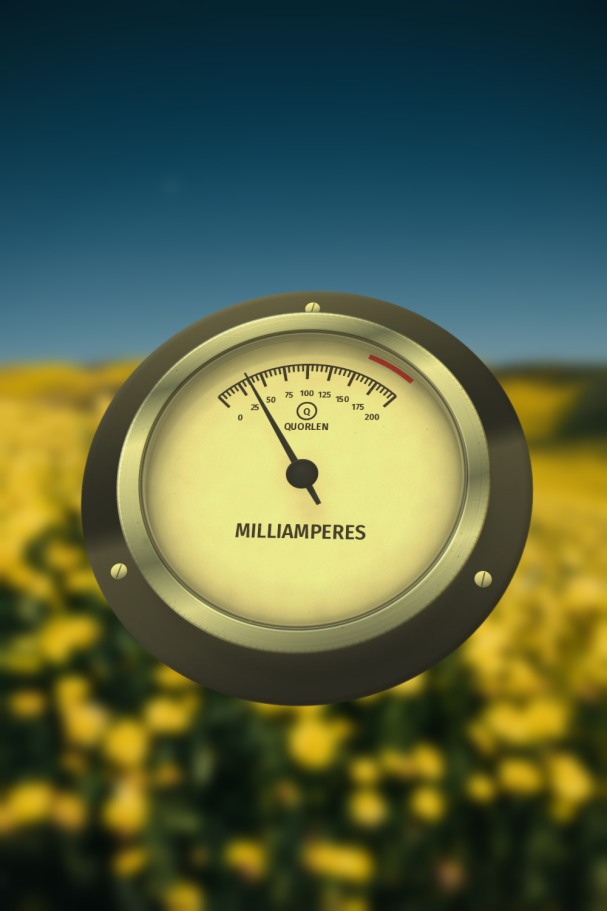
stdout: 35 (mA)
